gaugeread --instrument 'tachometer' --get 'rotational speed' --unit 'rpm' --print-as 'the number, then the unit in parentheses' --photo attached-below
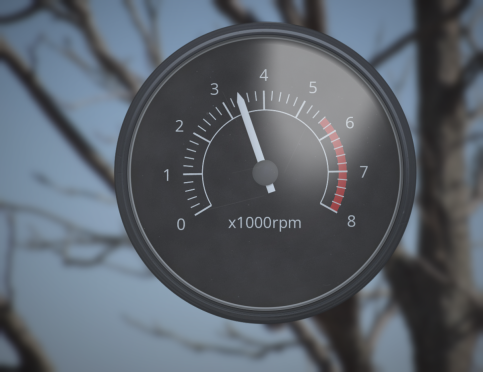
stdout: 3400 (rpm)
